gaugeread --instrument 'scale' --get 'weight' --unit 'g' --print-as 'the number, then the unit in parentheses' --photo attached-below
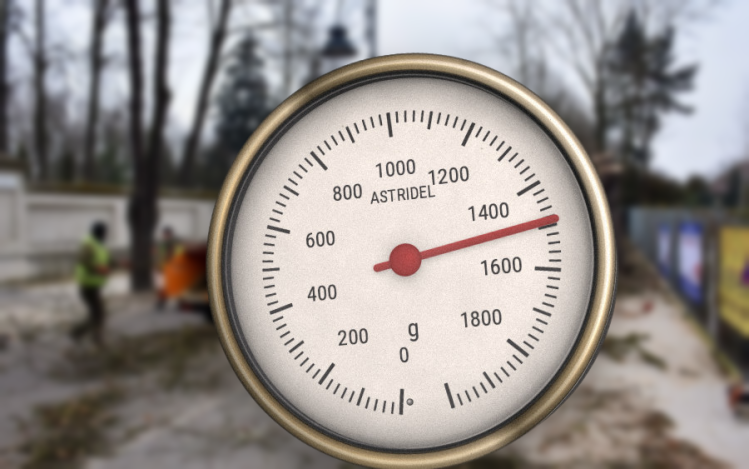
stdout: 1490 (g)
